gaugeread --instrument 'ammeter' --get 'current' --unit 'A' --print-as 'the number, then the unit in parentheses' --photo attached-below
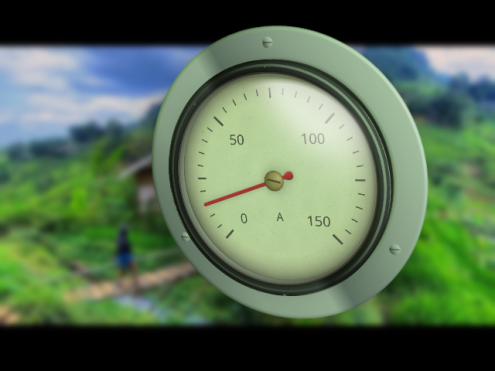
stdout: 15 (A)
